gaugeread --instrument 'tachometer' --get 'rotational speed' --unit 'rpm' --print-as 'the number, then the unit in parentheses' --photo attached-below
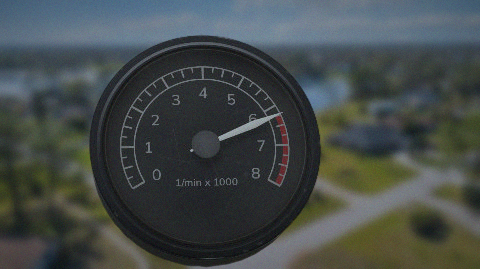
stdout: 6250 (rpm)
